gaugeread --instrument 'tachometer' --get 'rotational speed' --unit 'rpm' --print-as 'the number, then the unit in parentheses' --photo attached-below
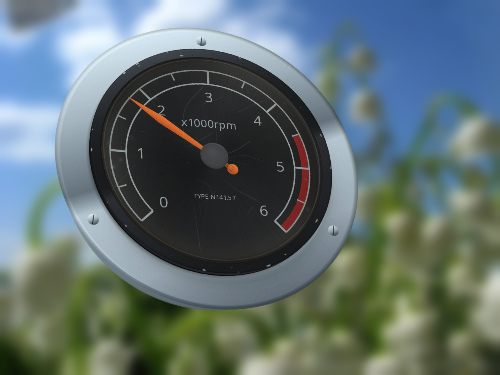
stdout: 1750 (rpm)
